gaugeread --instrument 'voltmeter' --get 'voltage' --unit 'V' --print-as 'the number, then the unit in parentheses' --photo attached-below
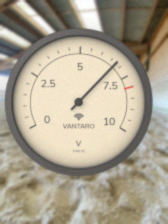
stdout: 6.75 (V)
